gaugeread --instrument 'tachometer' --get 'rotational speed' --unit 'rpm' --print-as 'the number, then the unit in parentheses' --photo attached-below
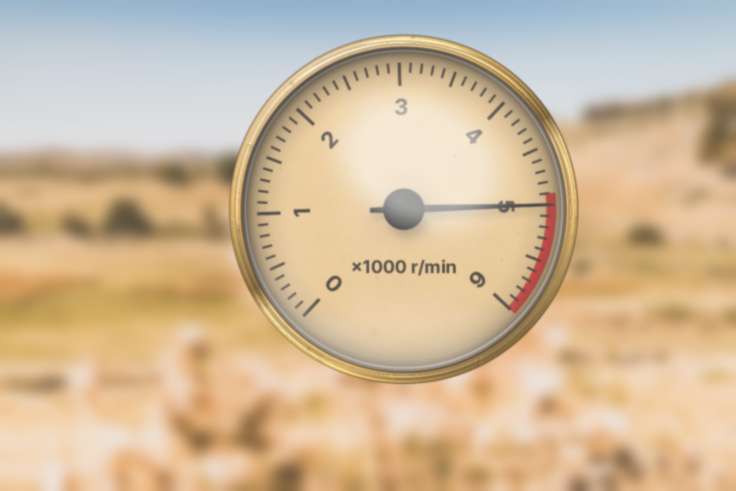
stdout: 5000 (rpm)
